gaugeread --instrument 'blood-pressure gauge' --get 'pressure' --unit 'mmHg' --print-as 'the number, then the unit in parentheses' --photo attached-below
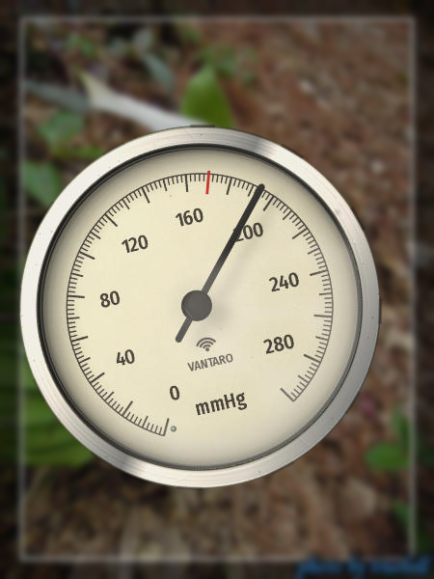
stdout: 194 (mmHg)
